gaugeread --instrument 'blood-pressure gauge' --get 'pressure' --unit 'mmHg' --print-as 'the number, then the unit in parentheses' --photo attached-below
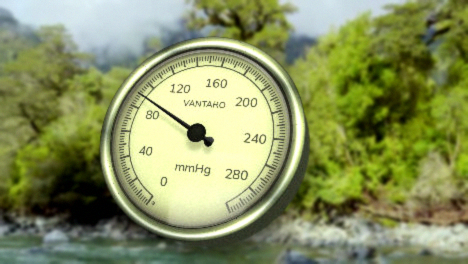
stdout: 90 (mmHg)
